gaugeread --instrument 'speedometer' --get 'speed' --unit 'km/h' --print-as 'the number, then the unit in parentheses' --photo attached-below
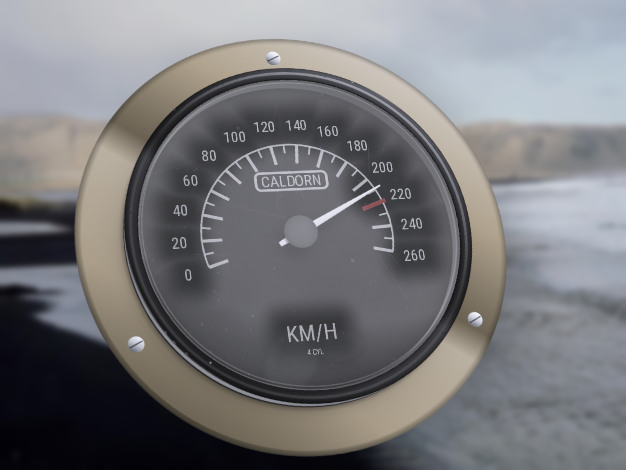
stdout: 210 (km/h)
